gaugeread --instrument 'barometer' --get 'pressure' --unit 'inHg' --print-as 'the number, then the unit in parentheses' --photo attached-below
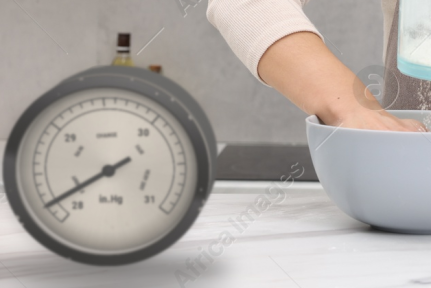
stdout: 28.2 (inHg)
